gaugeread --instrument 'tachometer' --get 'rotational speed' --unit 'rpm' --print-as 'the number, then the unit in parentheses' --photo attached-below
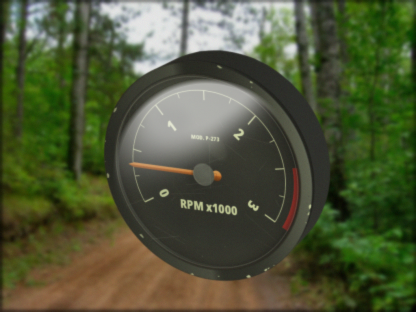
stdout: 375 (rpm)
